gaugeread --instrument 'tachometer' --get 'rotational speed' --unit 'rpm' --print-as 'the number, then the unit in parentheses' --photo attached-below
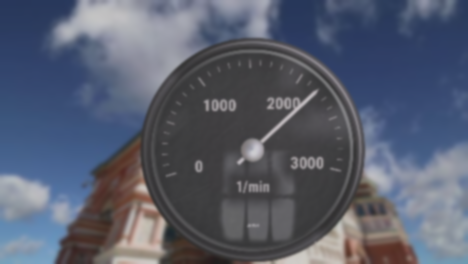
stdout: 2200 (rpm)
